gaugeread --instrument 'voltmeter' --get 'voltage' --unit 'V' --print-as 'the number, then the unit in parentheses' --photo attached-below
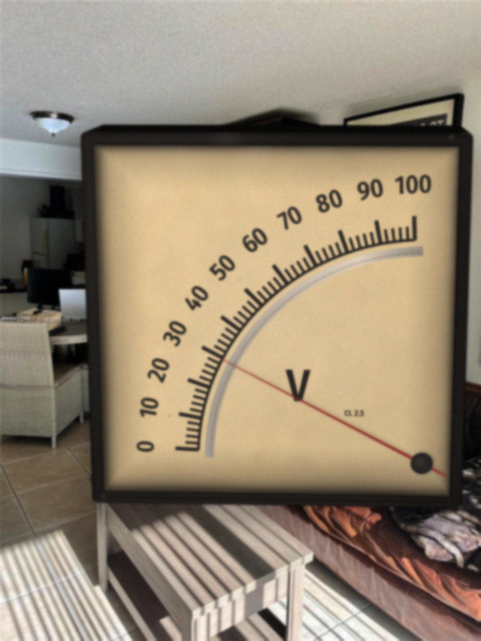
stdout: 30 (V)
